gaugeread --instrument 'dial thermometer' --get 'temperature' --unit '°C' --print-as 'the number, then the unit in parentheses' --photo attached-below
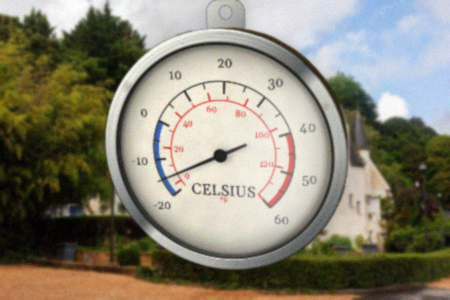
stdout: -15 (°C)
